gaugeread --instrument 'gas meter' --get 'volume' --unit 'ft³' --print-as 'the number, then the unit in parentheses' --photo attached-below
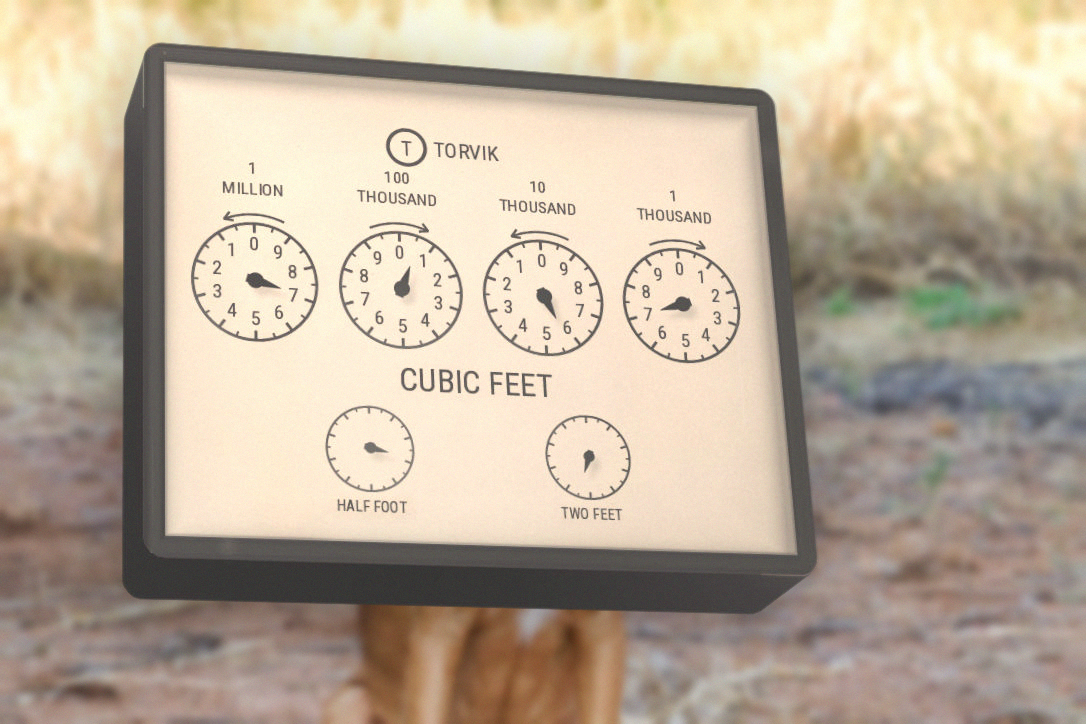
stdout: 705700 (ft³)
